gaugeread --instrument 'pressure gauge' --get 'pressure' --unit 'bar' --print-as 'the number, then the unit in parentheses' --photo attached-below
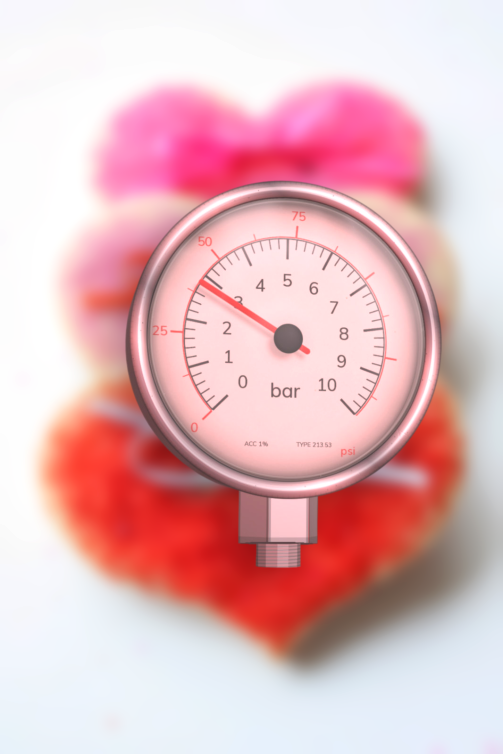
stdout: 2.8 (bar)
